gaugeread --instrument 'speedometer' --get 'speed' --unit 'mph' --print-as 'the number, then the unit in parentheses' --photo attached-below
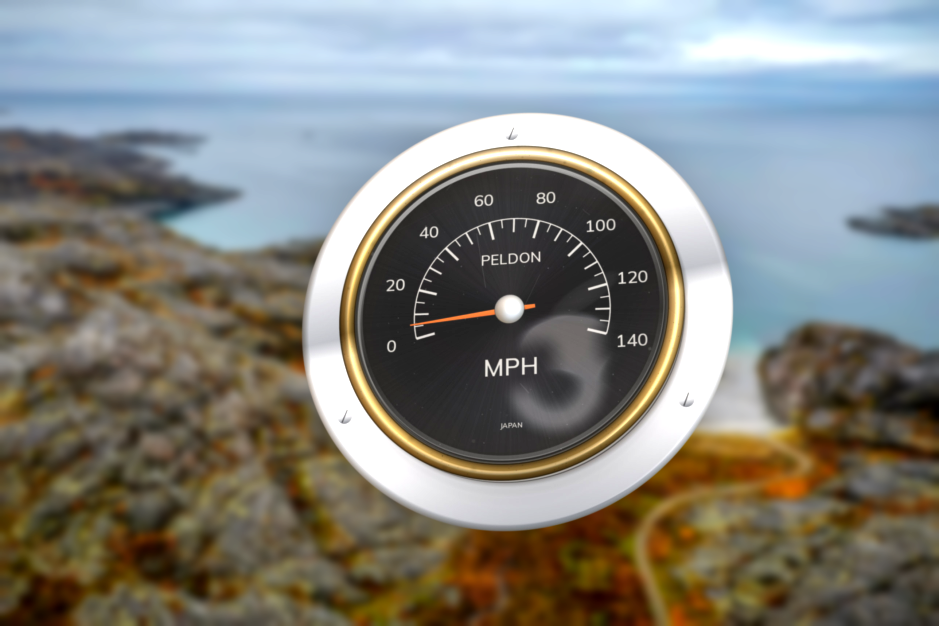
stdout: 5 (mph)
